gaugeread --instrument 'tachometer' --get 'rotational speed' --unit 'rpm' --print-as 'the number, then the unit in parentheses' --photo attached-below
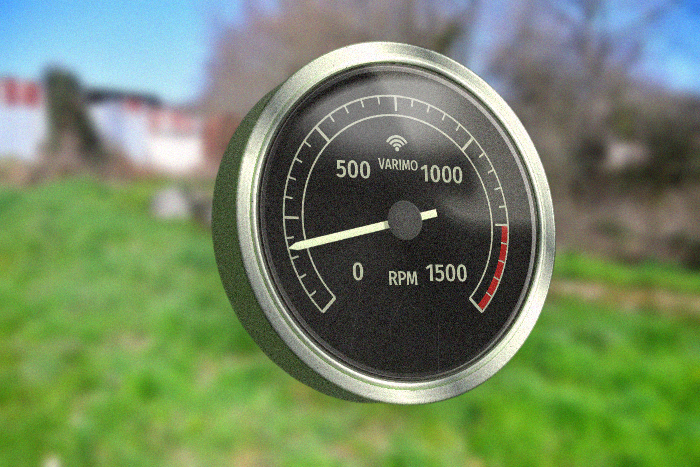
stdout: 175 (rpm)
